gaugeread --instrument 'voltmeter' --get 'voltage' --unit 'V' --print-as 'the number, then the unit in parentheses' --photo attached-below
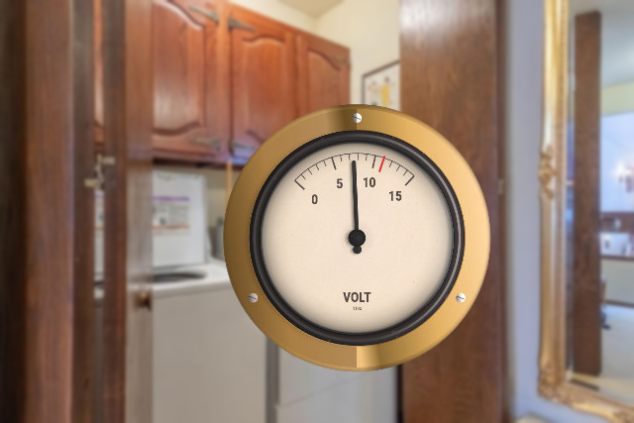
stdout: 7.5 (V)
